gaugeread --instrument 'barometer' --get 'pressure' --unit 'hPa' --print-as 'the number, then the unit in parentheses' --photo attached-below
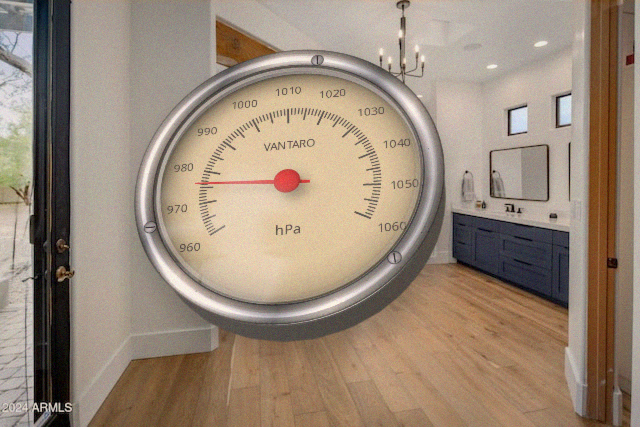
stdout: 975 (hPa)
